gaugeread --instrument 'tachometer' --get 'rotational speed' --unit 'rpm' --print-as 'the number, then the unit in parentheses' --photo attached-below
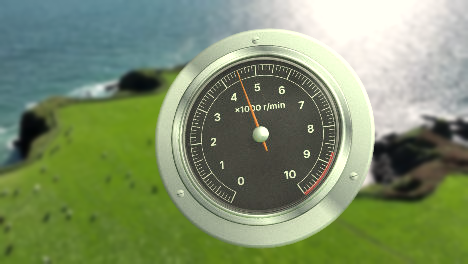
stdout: 4500 (rpm)
